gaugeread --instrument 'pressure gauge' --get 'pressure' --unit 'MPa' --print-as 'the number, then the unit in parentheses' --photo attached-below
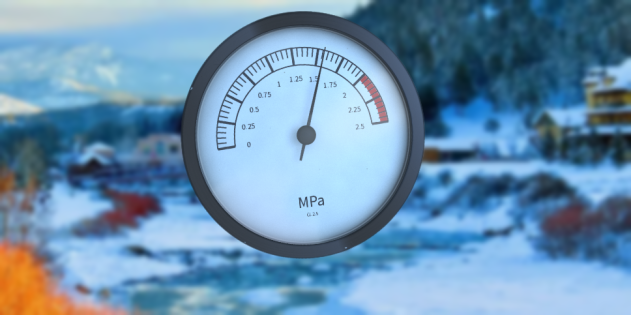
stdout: 1.55 (MPa)
